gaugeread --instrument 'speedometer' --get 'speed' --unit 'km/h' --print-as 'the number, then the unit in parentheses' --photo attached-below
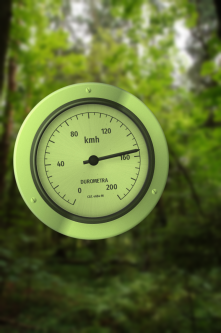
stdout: 155 (km/h)
